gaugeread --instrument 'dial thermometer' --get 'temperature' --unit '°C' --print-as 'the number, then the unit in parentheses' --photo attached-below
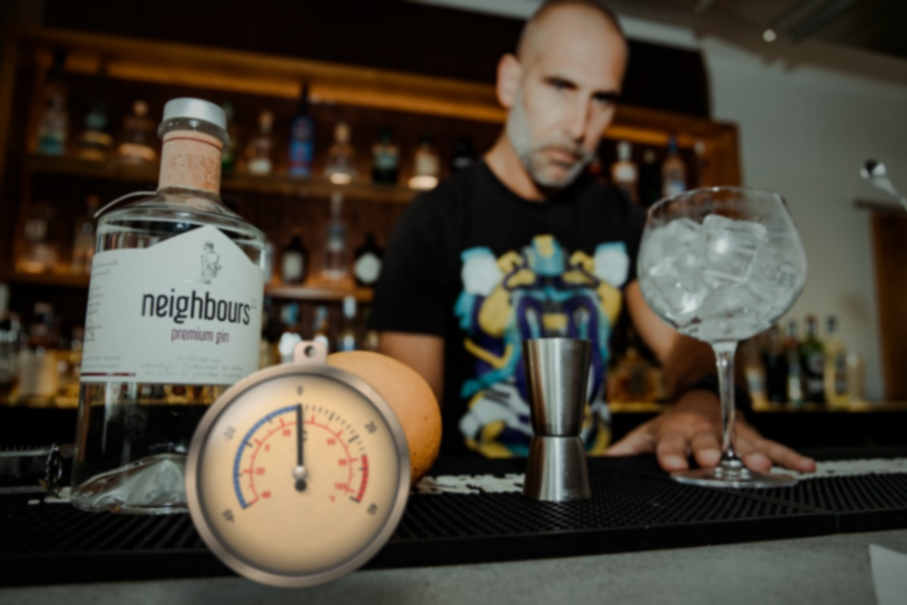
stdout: 0 (°C)
